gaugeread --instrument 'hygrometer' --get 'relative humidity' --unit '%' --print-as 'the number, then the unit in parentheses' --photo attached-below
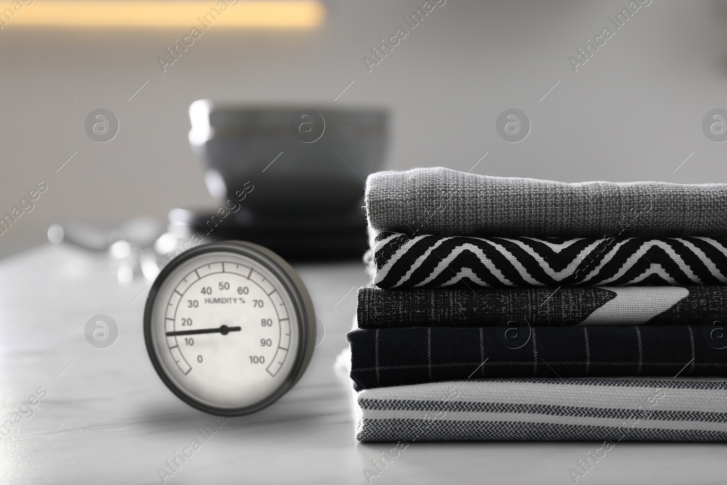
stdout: 15 (%)
